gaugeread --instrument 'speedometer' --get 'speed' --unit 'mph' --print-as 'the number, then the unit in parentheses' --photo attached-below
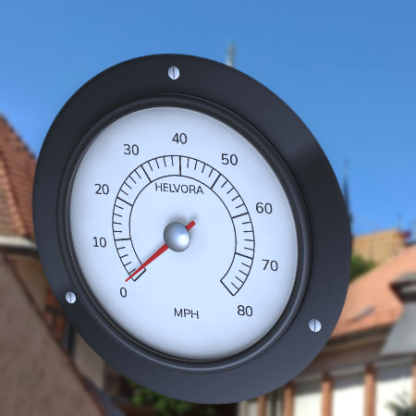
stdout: 1 (mph)
